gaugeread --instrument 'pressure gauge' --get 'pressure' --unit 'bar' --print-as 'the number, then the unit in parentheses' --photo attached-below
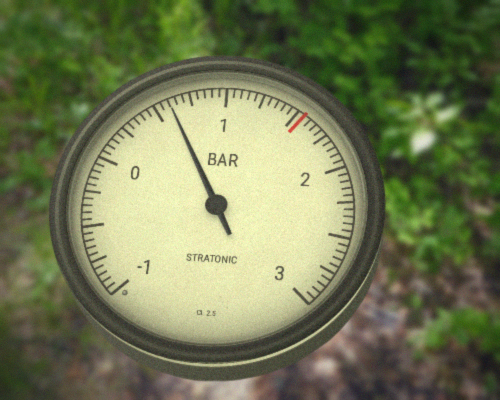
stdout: 0.6 (bar)
